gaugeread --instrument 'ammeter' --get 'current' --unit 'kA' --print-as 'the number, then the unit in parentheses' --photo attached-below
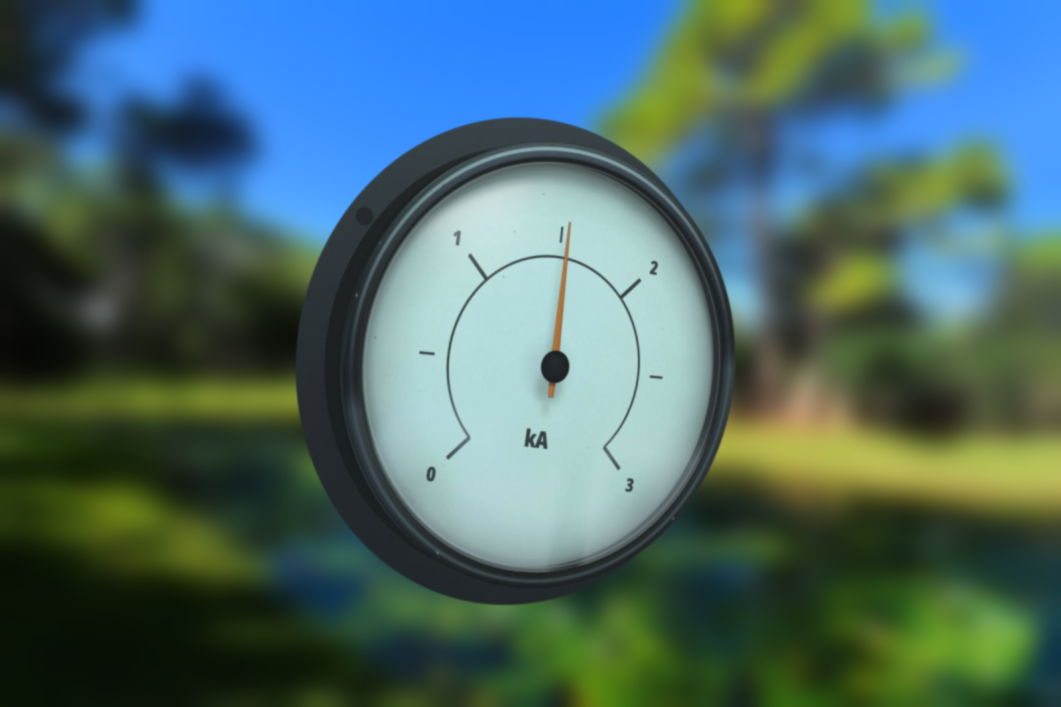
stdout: 1.5 (kA)
